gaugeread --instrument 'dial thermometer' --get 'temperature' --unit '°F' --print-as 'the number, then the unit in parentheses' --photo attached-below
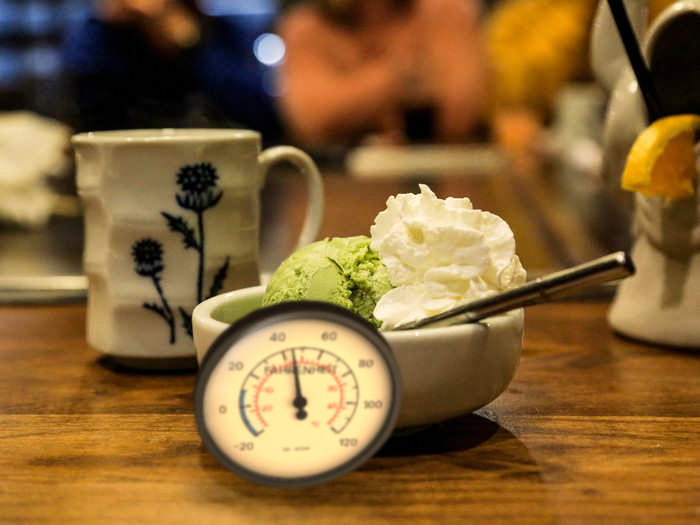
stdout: 45 (°F)
